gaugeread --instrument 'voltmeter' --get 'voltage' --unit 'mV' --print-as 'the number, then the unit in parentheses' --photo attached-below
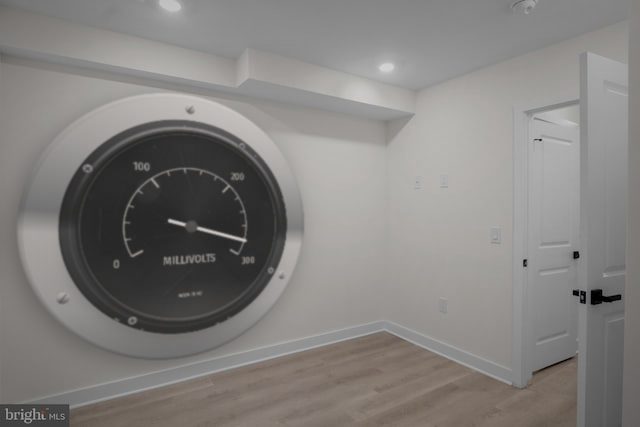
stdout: 280 (mV)
